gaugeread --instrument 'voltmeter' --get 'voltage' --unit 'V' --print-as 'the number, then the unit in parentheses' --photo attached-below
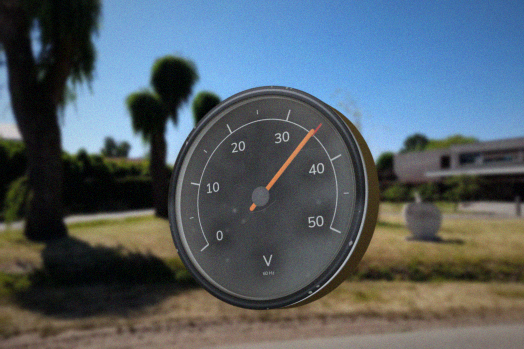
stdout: 35 (V)
